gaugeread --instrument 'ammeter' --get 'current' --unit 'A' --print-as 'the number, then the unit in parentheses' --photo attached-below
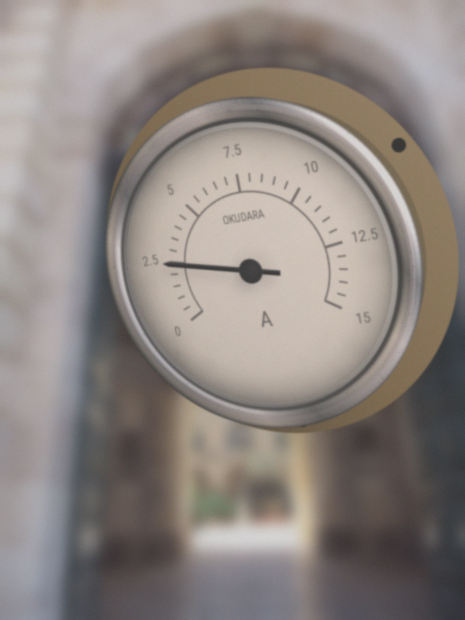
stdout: 2.5 (A)
